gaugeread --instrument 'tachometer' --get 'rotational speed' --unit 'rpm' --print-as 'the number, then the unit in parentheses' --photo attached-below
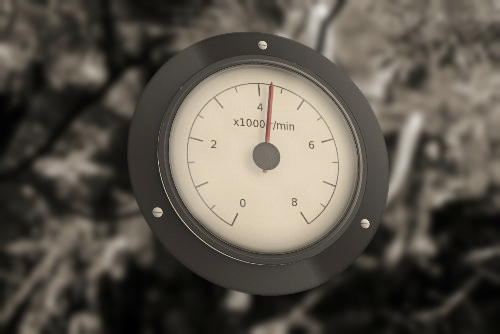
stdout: 4250 (rpm)
